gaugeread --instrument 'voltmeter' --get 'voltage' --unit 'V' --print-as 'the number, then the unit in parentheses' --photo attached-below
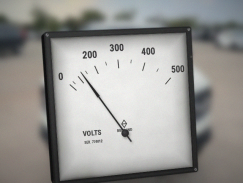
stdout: 125 (V)
